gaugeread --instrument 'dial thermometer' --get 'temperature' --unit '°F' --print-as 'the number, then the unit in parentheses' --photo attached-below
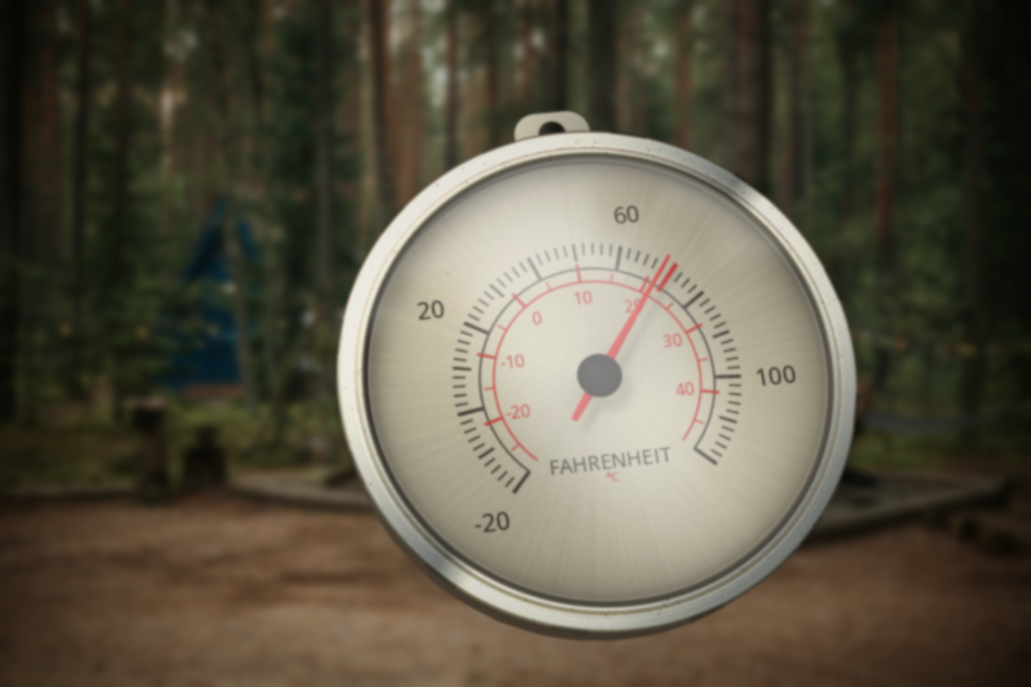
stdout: 70 (°F)
